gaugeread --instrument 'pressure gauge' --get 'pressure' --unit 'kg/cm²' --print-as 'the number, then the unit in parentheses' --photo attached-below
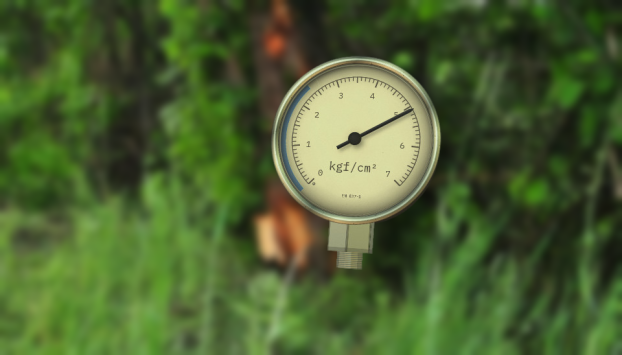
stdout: 5.1 (kg/cm²)
